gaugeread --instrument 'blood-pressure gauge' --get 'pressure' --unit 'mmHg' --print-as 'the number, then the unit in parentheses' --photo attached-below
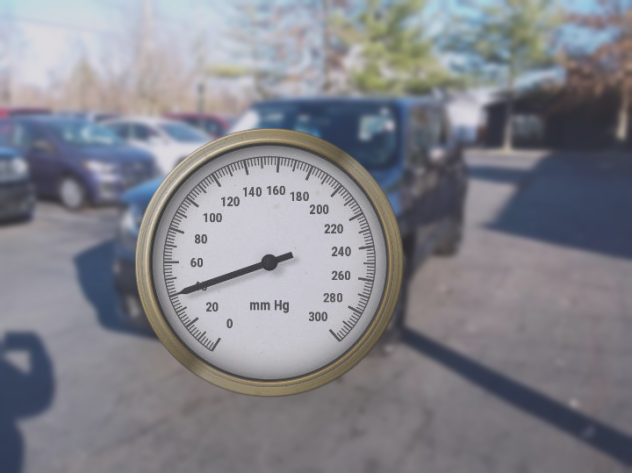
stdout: 40 (mmHg)
